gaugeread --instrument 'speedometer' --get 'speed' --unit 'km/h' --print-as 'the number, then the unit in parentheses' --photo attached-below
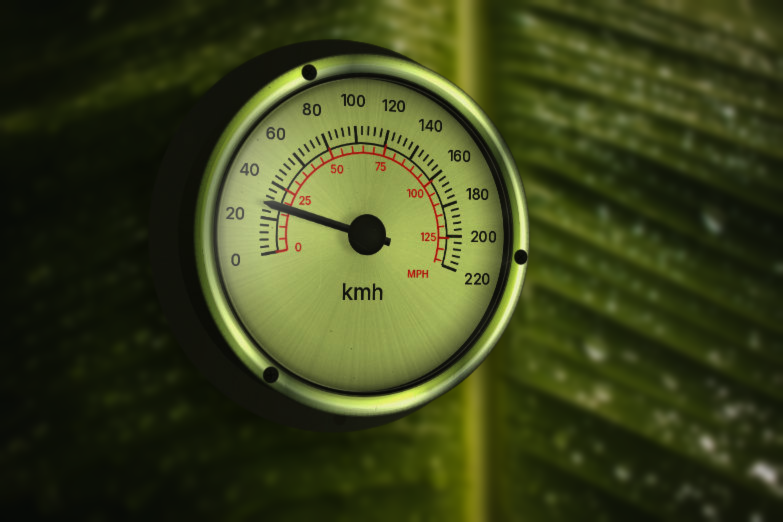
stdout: 28 (km/h)
